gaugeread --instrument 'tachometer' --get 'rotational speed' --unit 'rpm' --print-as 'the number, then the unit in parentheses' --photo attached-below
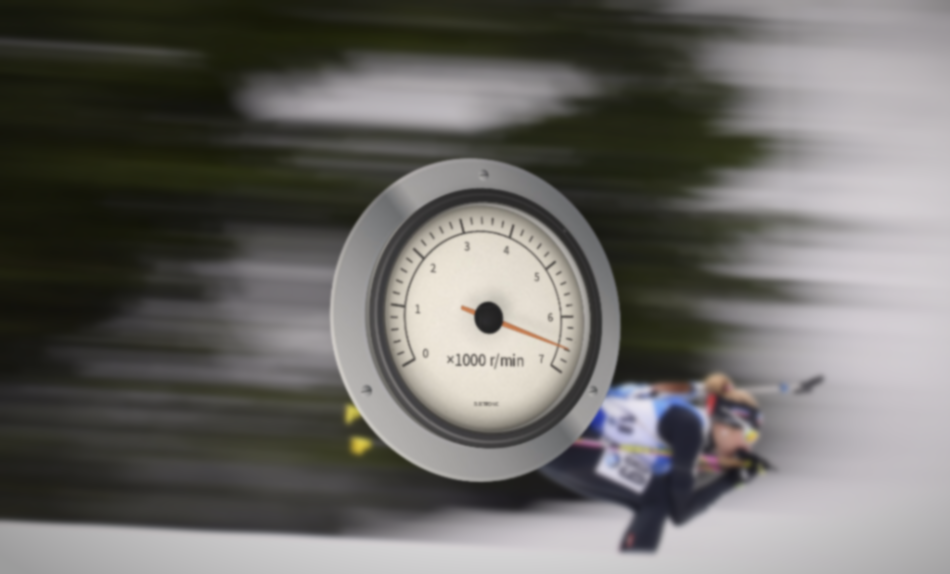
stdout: 6600 (rpm)
